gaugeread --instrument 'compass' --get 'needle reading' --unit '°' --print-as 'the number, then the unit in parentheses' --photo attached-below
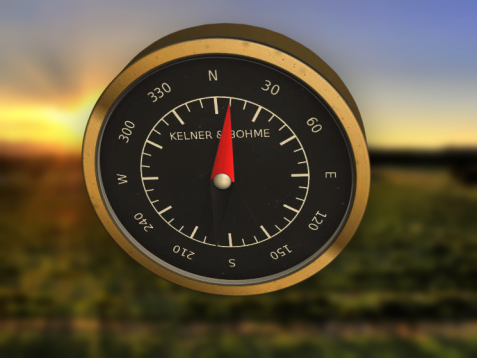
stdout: 10 (°)
